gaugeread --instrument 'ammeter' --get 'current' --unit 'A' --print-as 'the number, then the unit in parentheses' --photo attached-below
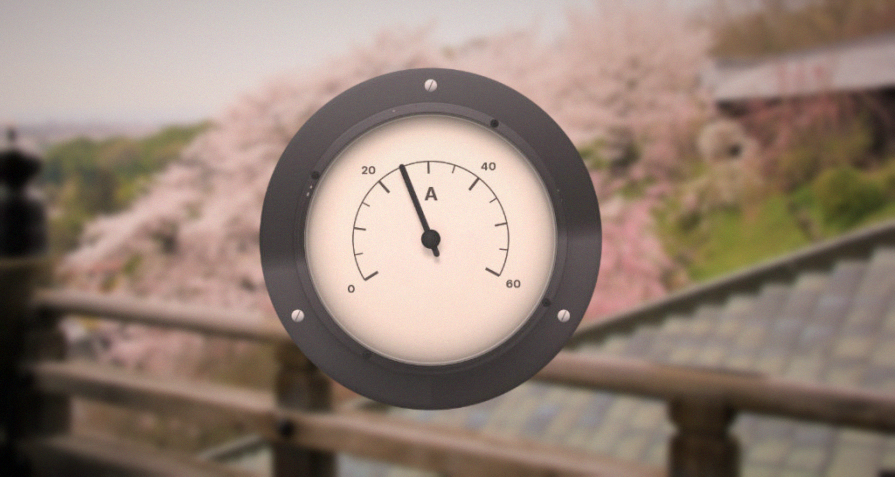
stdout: 25 (A)
